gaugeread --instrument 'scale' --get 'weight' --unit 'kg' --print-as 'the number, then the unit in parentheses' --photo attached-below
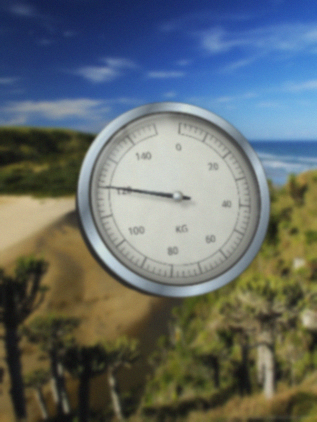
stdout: 120 (kg)
